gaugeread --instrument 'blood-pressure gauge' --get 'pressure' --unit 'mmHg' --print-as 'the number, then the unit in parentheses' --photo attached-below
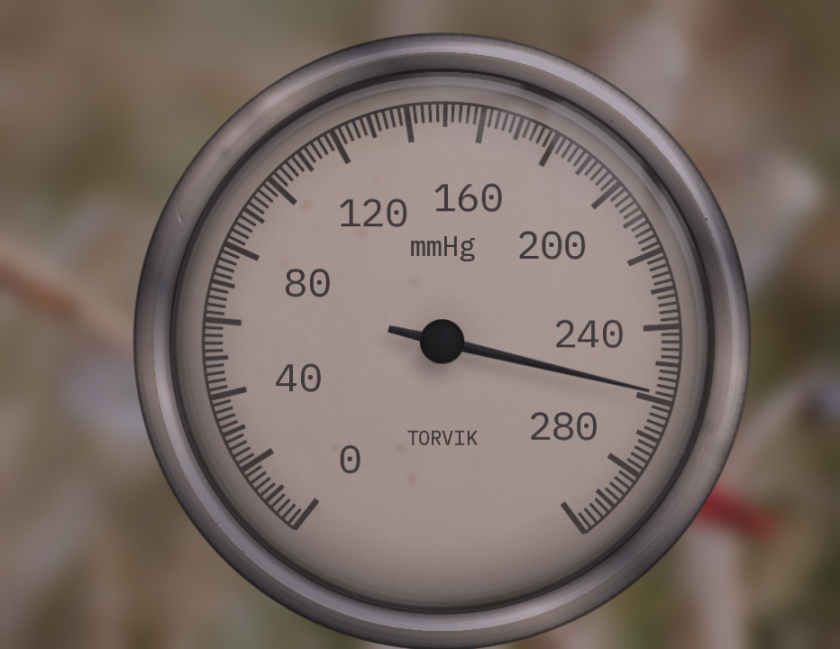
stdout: 258 (mmHg)
